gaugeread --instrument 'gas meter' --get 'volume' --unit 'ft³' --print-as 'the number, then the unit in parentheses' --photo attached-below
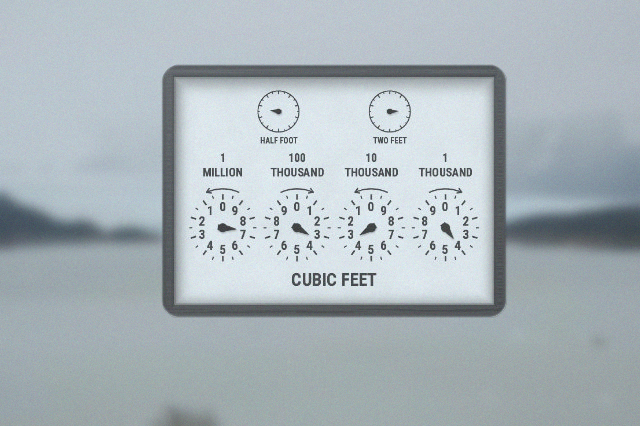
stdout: 733400 (ft³)
